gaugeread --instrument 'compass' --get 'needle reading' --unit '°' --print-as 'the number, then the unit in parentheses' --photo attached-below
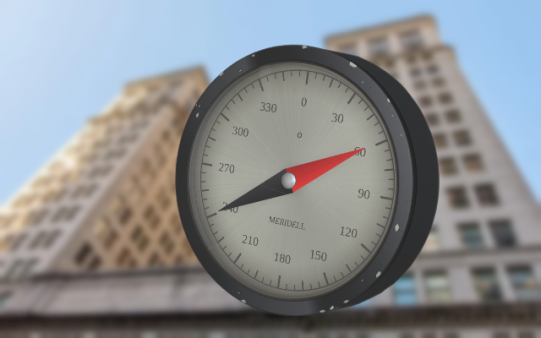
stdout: 60 (°)
